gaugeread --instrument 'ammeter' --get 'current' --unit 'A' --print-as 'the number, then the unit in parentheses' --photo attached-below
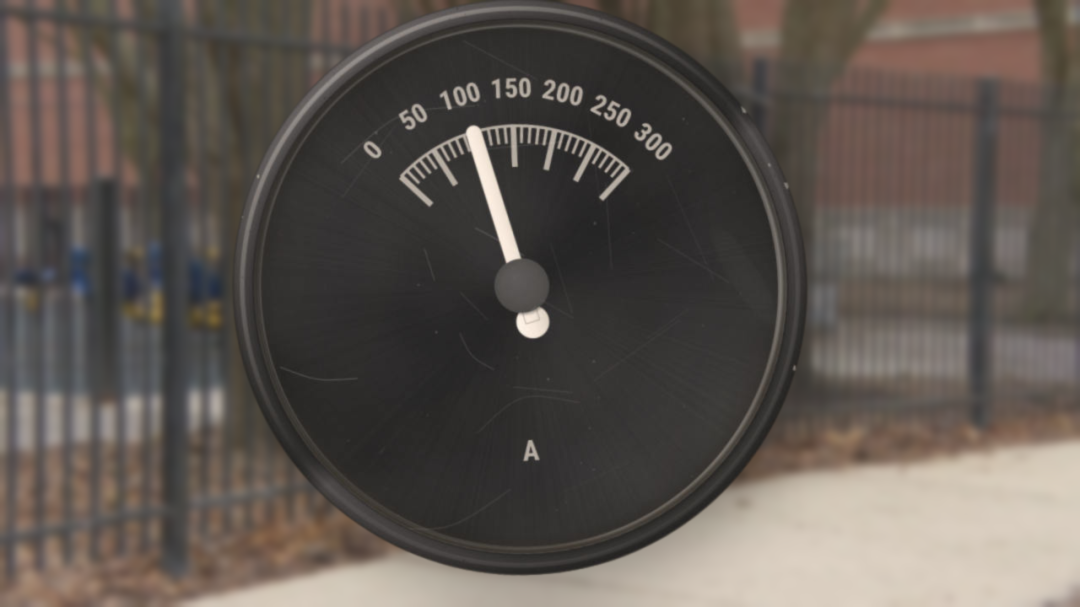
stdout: 100 (A)
